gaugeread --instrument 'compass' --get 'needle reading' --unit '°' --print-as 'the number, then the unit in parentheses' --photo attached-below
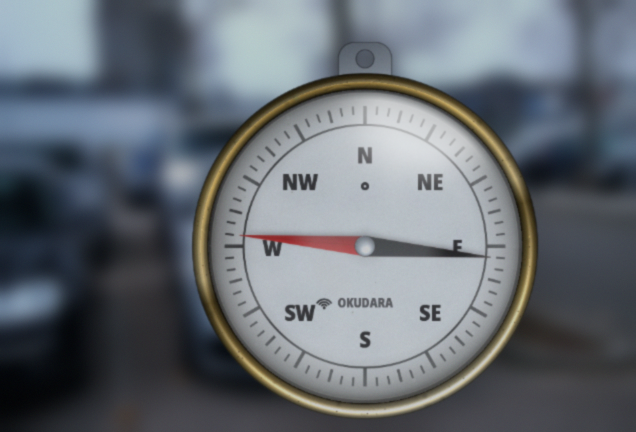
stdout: 275 (°)
